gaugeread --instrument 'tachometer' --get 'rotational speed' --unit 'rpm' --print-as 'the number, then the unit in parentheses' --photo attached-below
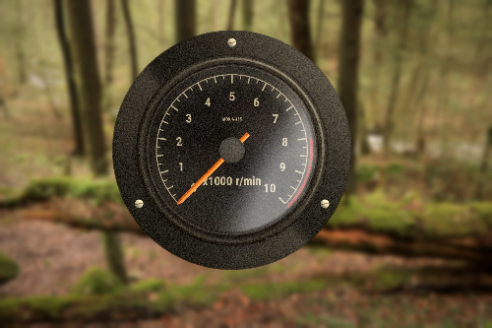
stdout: 0 (rpm)
